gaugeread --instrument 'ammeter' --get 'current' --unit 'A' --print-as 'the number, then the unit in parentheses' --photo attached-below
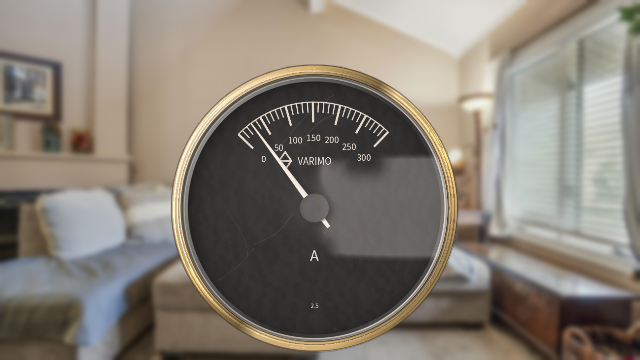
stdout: 30 (A)
